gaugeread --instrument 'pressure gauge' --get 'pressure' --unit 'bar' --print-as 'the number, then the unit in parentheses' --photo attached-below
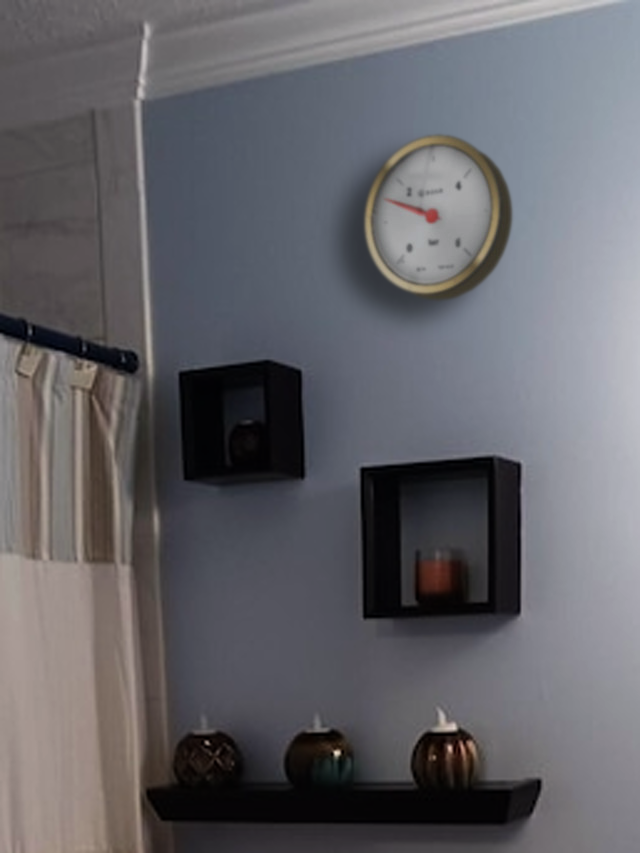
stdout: 1.5 (bar)
